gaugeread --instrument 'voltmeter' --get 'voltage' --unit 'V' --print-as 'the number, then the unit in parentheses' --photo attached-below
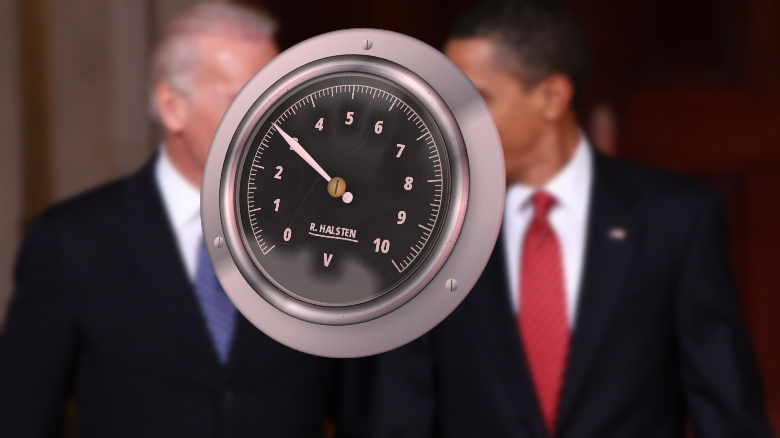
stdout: 3 (V)
